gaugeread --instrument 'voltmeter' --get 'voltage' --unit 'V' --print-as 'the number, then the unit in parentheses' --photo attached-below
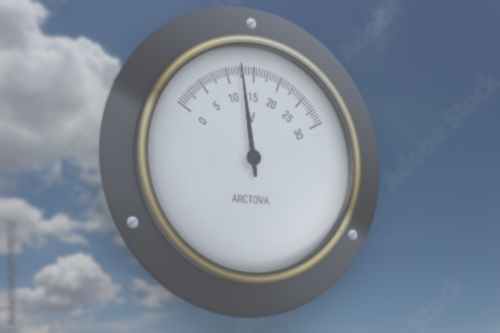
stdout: 12.5 (V)
